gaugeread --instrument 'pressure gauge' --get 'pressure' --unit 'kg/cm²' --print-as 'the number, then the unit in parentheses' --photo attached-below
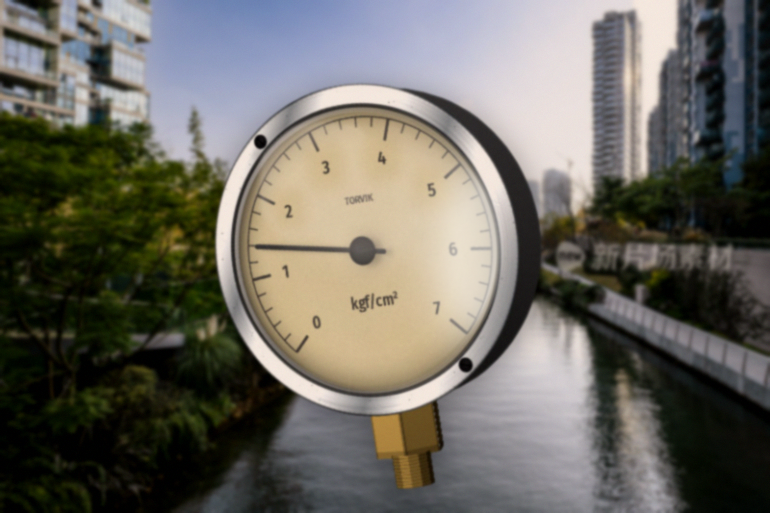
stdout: 1.4 (kg/cm²)
